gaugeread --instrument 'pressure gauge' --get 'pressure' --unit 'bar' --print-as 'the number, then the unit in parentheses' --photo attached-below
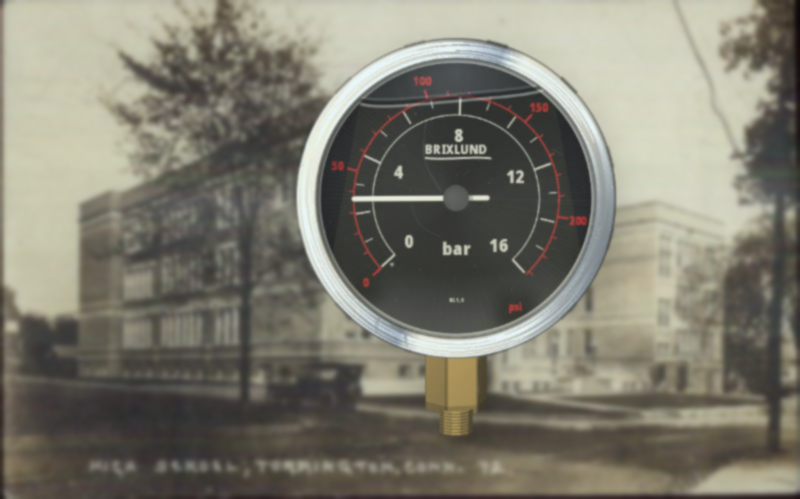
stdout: 2.5 (bar)
